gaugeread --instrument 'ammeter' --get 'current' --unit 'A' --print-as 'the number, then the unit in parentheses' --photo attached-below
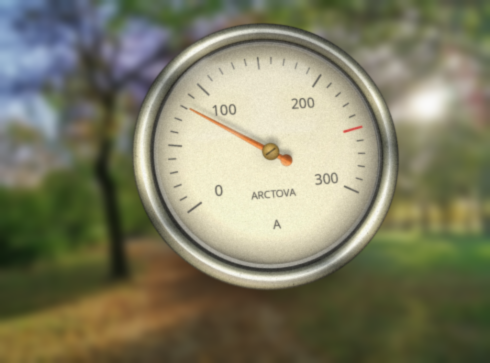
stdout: 80 (A)
